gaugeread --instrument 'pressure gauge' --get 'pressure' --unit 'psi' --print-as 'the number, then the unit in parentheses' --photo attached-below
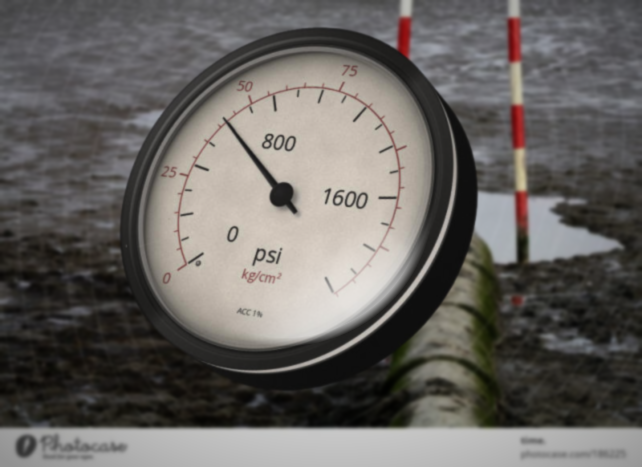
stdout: 600 (psi)
